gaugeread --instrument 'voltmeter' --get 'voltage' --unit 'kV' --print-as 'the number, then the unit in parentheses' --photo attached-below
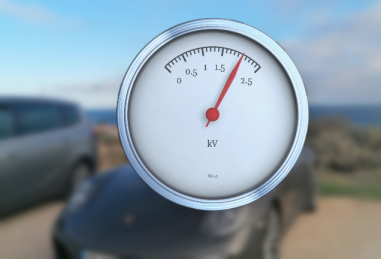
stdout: 2 (kV)
